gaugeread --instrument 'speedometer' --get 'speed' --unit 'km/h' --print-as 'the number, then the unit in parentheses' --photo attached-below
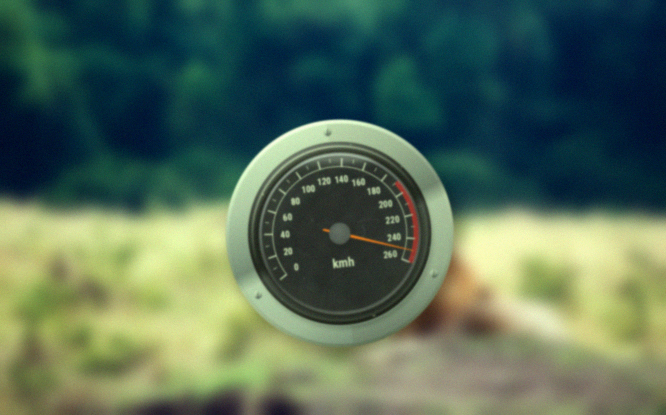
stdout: 250 (km/h)
